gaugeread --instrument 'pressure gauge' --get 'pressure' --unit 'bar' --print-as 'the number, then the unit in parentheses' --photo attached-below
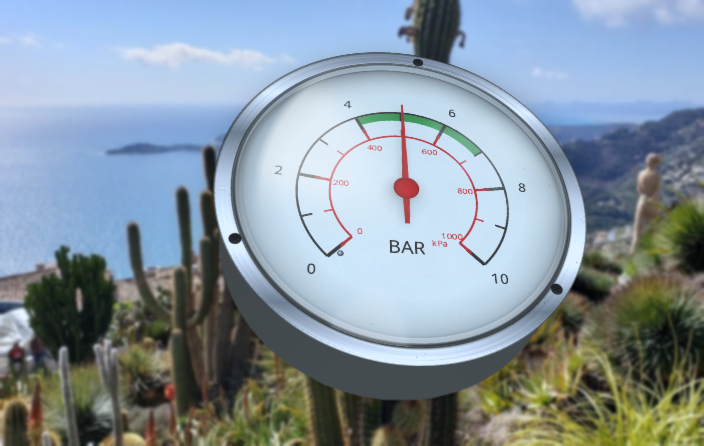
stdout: 5 (bar)
